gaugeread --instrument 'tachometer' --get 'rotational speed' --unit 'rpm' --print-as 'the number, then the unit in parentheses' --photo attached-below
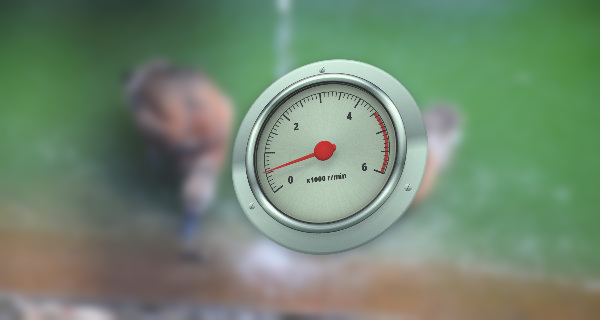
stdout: 500 (rpm)
